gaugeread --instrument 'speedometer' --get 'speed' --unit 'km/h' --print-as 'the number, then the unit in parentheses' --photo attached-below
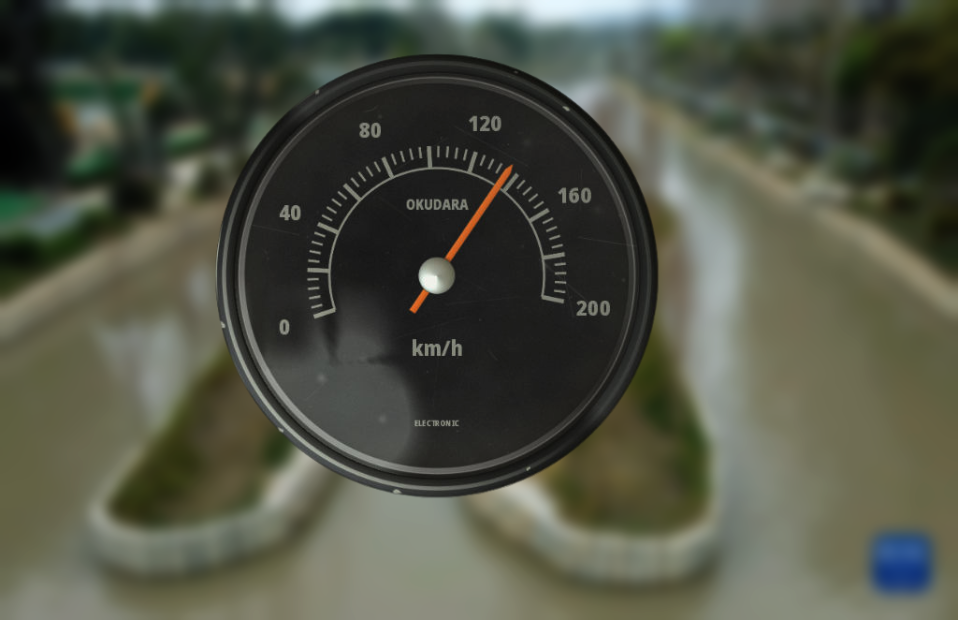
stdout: 136 (km/h)
